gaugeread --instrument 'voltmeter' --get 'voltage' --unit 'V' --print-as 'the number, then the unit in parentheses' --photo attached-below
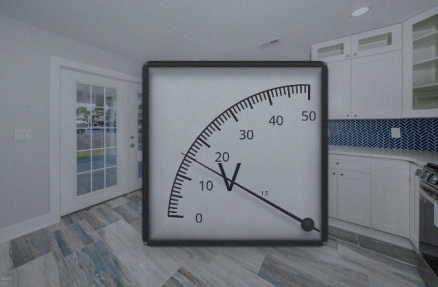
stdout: 15 (V)
